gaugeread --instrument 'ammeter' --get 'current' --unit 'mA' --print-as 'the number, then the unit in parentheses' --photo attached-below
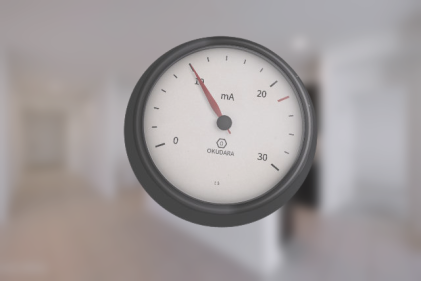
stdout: 10 (mA)
